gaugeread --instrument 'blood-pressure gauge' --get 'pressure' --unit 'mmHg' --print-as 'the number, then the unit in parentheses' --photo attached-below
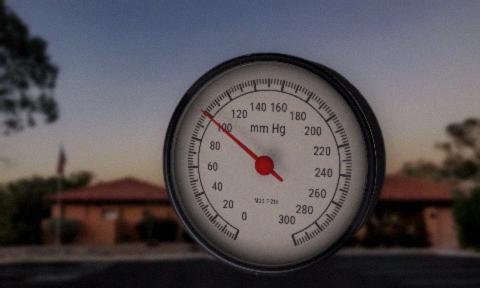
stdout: 100 (mmHg)
